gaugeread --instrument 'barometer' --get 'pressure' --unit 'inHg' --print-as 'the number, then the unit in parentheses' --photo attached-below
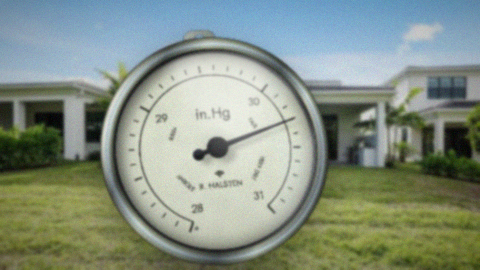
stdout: 30.3 (inHg)
